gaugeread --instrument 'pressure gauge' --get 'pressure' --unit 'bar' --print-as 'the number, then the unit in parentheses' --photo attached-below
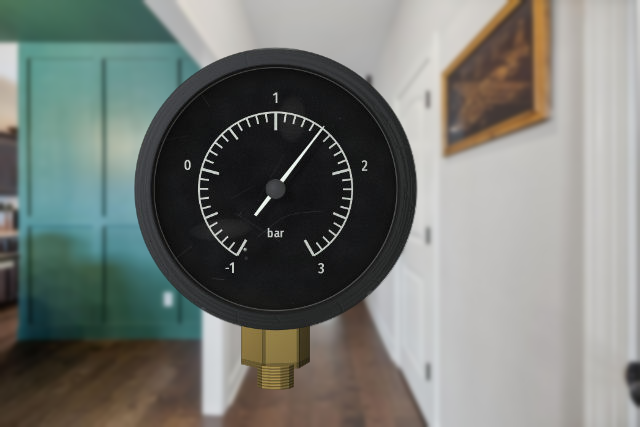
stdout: 1.5 (bar)
